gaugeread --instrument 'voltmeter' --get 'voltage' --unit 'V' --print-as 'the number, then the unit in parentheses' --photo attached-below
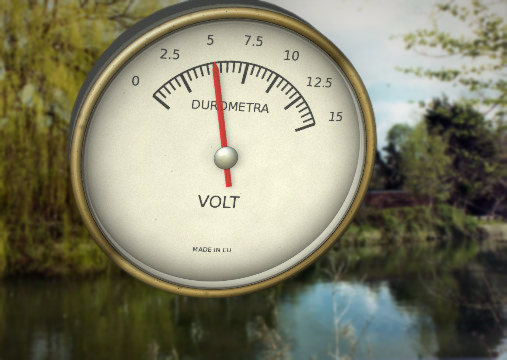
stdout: 5 (V)
